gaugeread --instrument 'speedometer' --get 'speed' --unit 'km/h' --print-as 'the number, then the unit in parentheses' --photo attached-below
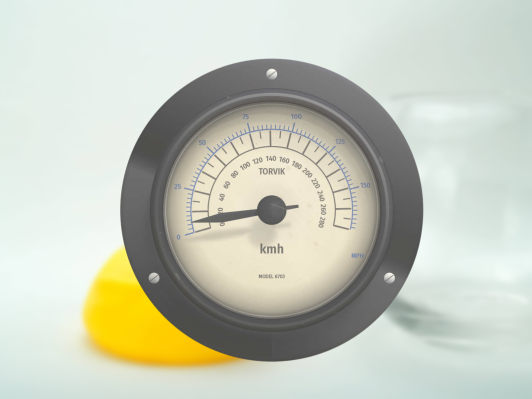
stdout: 10 (km/h)
